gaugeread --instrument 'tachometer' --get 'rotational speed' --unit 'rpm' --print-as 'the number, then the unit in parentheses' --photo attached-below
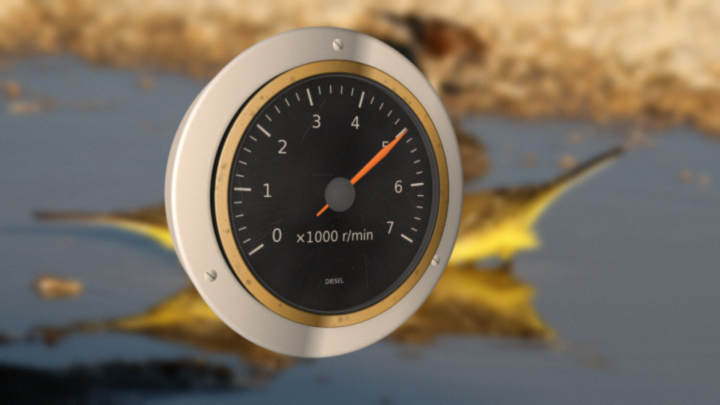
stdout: 5000 (rpm)
